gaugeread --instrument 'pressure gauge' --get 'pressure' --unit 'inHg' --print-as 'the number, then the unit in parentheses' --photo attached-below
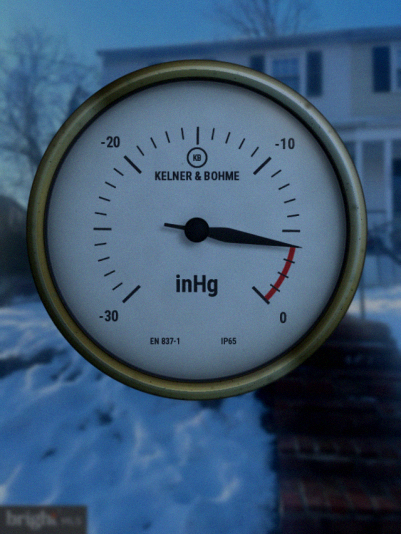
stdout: -4 (inHg)
